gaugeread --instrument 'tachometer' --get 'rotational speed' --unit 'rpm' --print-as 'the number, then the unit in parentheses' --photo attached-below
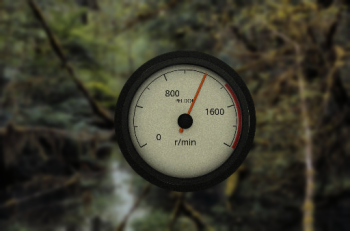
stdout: 1200 (rpm)
